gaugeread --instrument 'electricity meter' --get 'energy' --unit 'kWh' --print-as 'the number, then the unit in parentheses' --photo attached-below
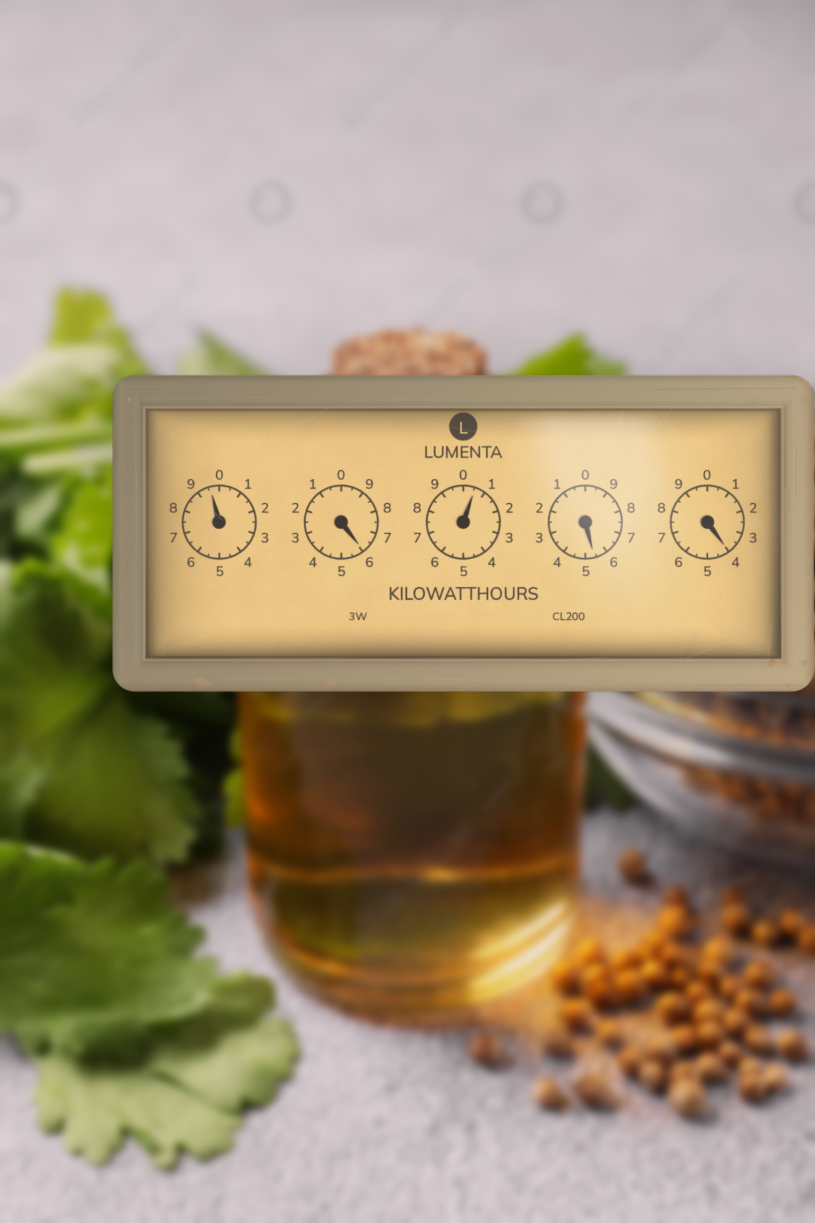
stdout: 96054 (kWh)
